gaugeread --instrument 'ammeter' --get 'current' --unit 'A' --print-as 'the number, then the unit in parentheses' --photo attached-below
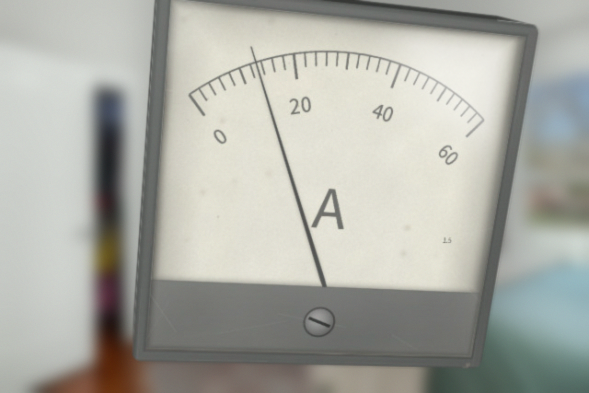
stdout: 13 (A)
